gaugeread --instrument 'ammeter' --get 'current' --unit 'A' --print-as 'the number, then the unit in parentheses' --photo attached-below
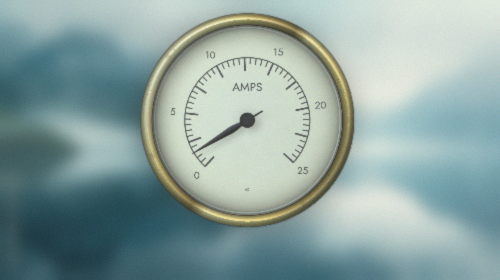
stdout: 1.5 (A)
